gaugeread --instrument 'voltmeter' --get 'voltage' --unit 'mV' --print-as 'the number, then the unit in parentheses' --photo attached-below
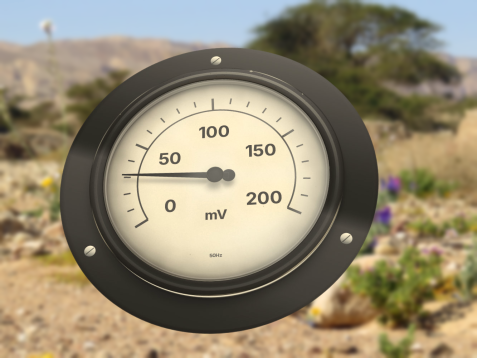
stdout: 30 (mV)
